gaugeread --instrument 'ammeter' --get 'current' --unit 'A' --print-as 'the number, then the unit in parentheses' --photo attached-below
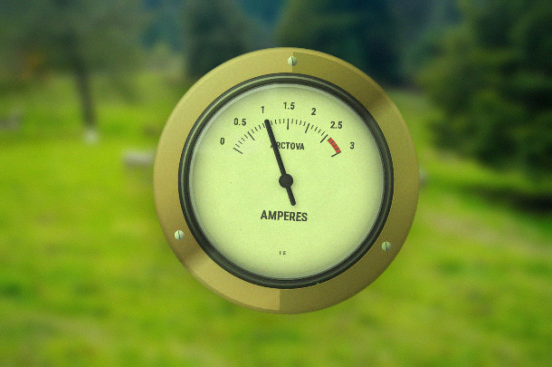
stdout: 1 (A)
